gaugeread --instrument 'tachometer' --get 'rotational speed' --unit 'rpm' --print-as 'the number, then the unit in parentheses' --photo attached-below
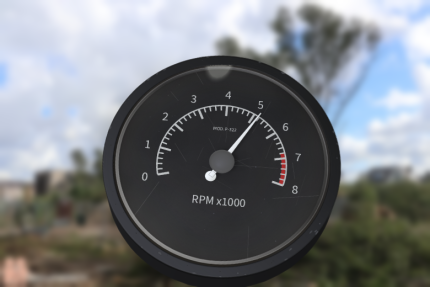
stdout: 5200 (rpm)
